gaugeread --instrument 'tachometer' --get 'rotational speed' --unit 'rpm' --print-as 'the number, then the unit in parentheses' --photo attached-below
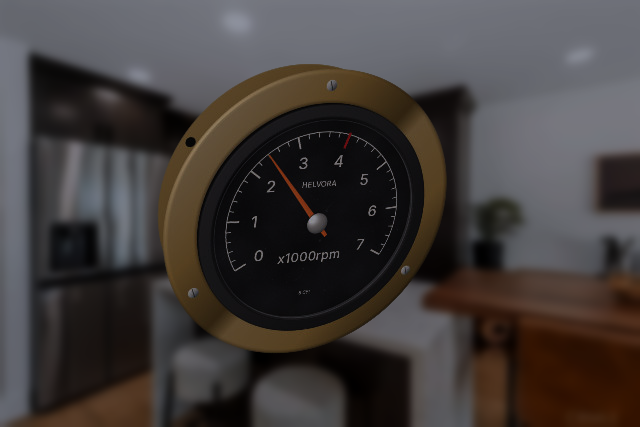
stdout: 2400 (rpm)
